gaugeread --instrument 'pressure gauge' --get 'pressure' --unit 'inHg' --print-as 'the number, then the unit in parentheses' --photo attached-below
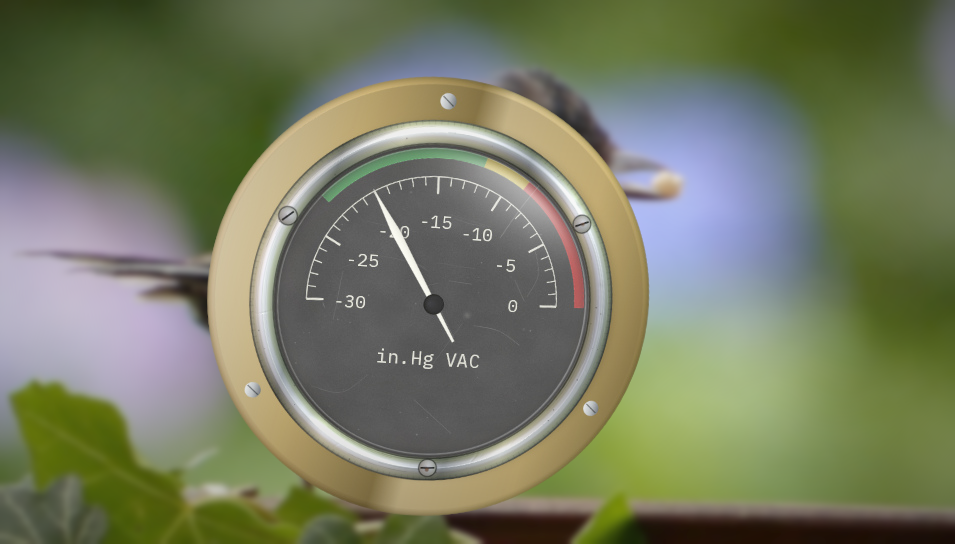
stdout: -20 (inHg)
